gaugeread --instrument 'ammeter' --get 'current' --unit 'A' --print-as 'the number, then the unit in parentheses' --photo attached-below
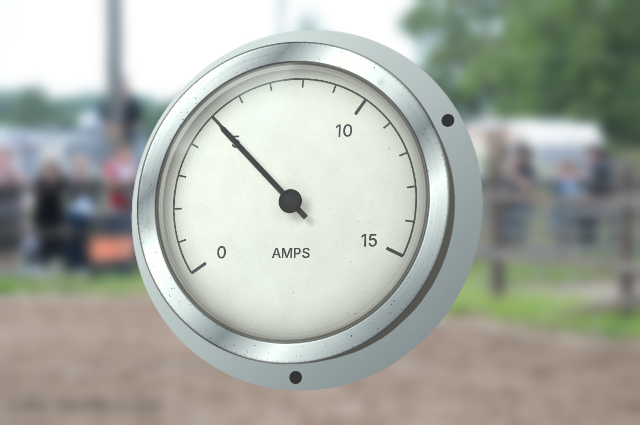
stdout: 5 (A)
